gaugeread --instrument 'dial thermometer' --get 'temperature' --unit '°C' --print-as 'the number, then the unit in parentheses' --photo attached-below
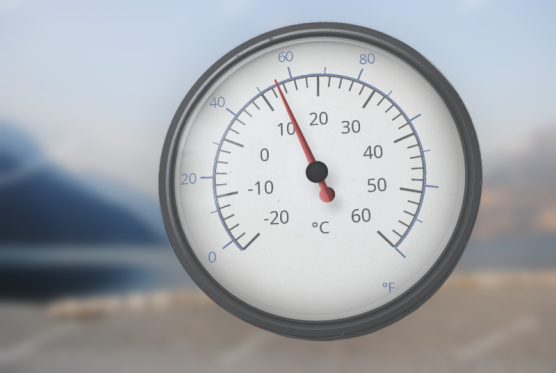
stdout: 13 (°C)
